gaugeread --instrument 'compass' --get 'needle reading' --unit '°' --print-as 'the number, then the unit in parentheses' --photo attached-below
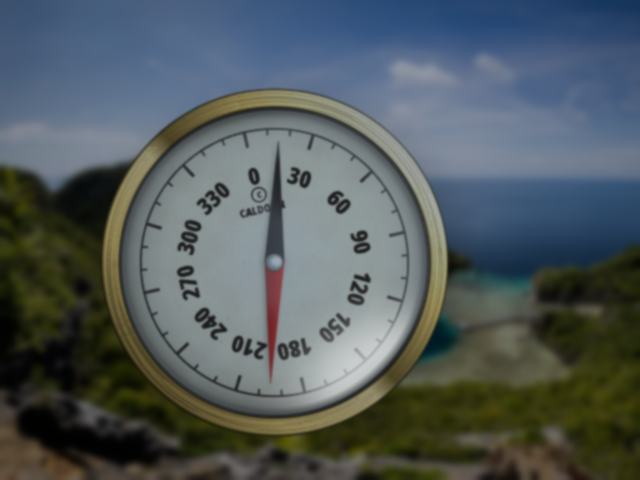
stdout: 195 (°)
